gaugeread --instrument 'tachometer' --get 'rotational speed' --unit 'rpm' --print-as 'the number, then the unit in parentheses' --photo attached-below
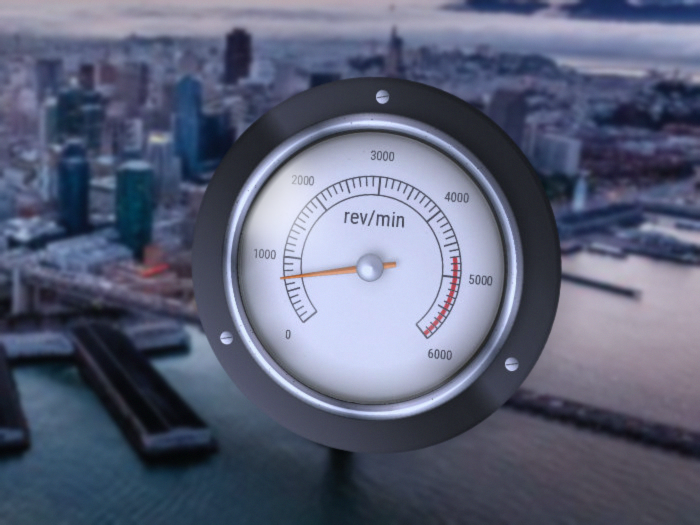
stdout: 700 (rpm)
